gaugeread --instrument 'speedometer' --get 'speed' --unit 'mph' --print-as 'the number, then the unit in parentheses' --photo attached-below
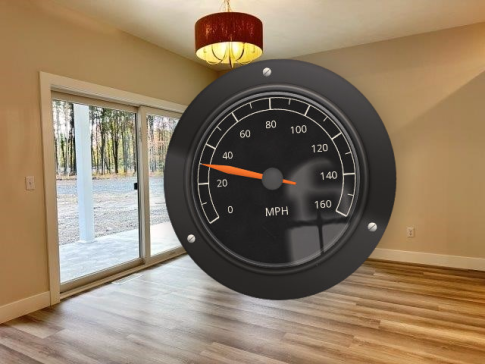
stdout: 30 (mph)
